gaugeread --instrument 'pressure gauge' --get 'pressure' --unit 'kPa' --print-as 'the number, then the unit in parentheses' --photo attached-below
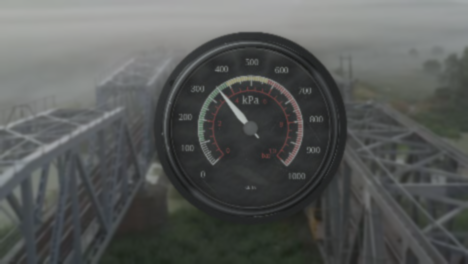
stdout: 350 (kPa)
